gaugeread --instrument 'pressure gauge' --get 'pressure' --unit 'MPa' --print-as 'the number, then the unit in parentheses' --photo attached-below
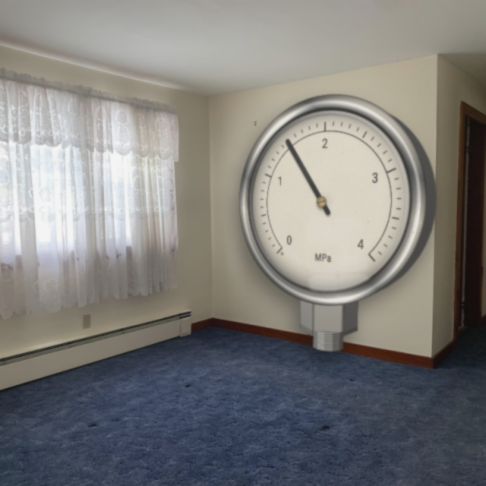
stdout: 1.5 (MPa)
